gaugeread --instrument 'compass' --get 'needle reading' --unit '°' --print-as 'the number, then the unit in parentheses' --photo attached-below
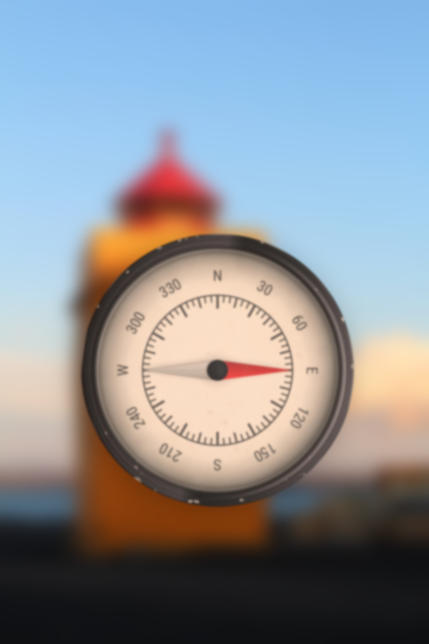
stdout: 90 (°)
